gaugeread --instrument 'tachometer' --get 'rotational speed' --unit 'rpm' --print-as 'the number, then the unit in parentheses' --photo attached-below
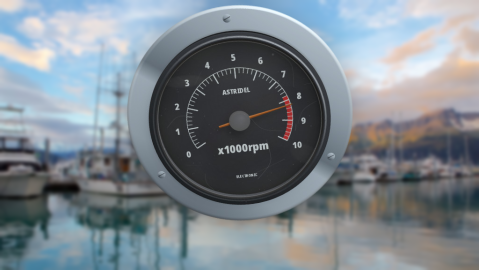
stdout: 8200 (rpm)
